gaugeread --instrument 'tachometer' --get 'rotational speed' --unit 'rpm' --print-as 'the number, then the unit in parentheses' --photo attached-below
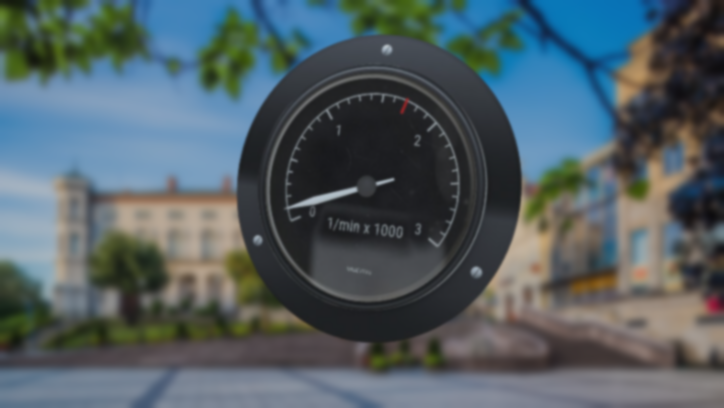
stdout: 100 (rpm)
